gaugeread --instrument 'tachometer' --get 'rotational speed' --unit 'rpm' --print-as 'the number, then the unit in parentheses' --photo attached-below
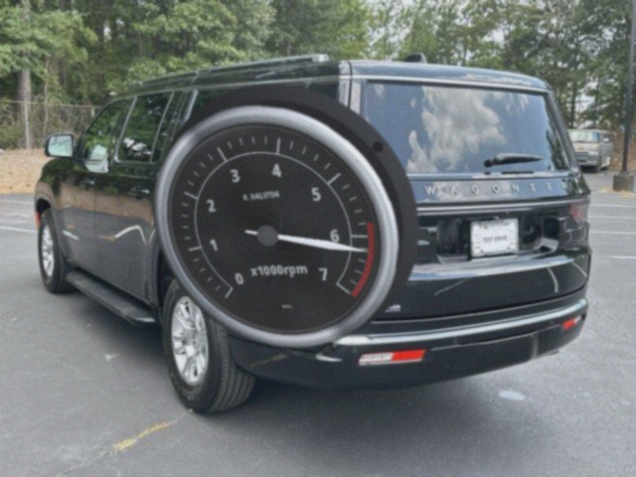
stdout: 6200 (rpm)
